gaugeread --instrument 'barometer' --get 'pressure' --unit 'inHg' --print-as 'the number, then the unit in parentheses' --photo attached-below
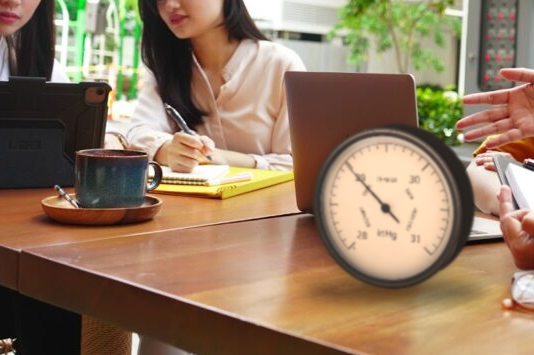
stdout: 29 (inHg)
